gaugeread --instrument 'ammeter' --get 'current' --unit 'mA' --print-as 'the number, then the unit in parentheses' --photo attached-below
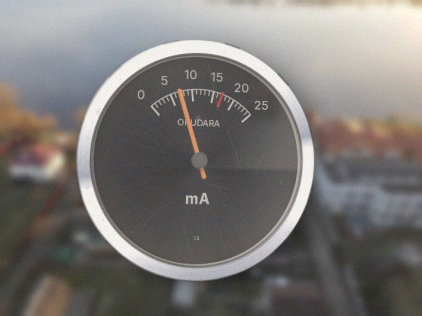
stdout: 7 (mA)
